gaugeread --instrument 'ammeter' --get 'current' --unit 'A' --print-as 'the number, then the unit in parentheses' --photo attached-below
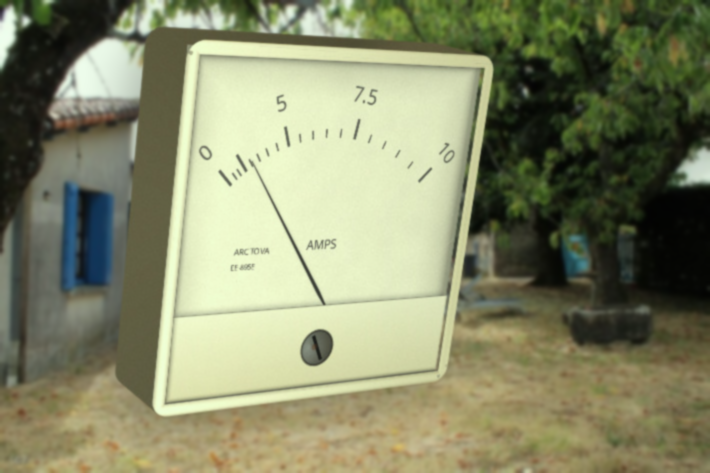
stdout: 3 (A)
